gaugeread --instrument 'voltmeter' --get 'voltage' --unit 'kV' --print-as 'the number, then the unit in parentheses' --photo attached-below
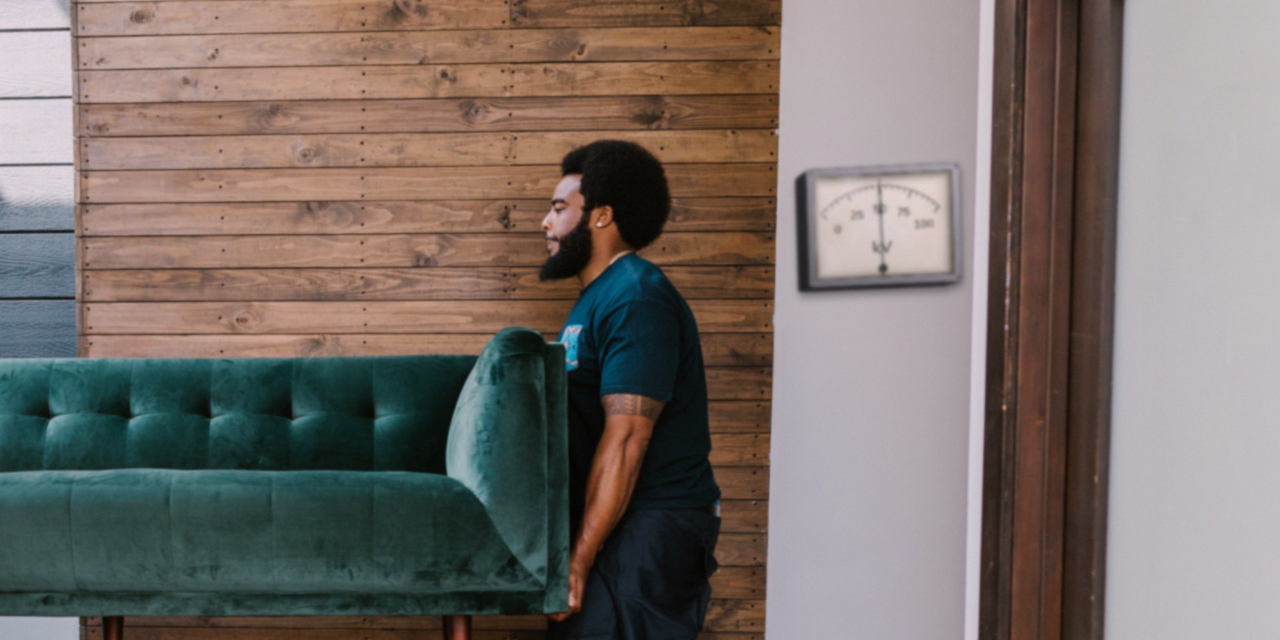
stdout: 50 (kV)
